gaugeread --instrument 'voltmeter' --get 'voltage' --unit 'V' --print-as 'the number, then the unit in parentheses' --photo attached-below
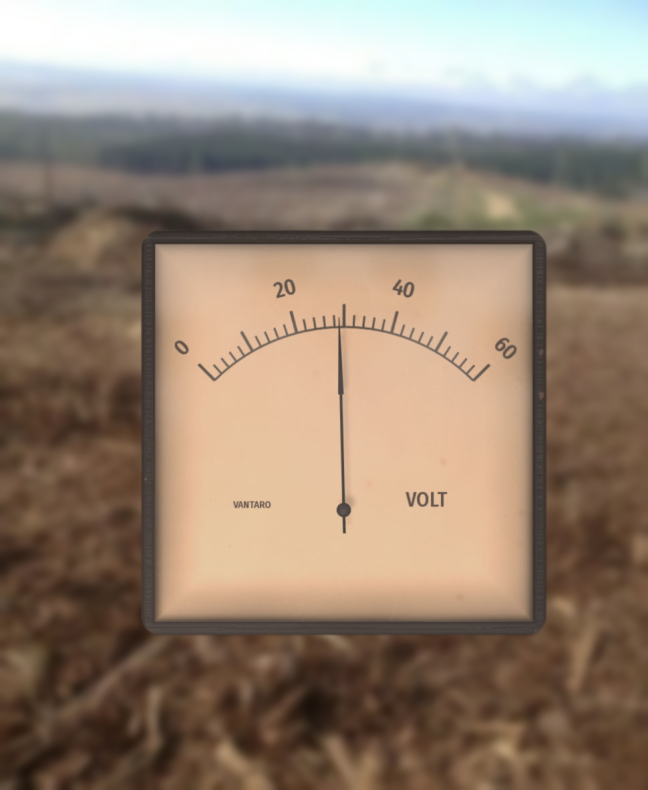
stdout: 29 (V)
